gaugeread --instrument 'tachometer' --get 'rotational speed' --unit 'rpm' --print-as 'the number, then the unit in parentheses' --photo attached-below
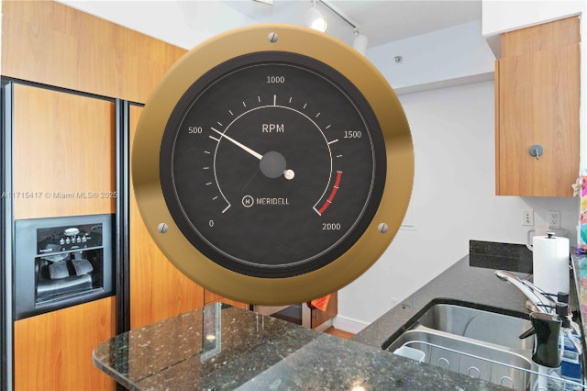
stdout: 550 (rpm)
